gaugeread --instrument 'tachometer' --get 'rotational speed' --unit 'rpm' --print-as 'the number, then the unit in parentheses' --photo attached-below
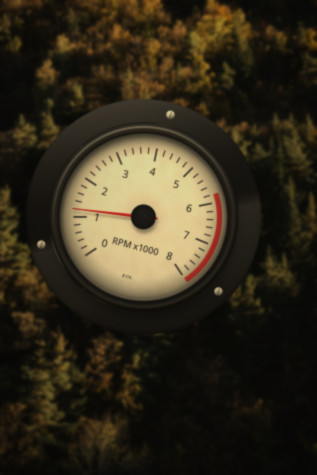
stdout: 1200 (rpm)
